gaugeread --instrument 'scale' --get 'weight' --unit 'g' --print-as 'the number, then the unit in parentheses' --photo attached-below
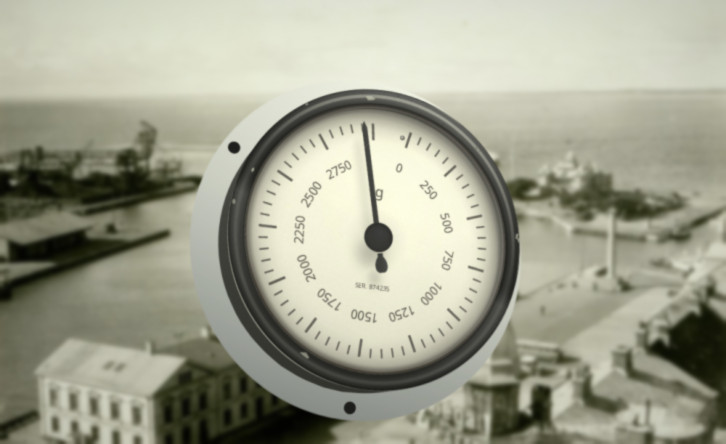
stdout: 2950 (g)
